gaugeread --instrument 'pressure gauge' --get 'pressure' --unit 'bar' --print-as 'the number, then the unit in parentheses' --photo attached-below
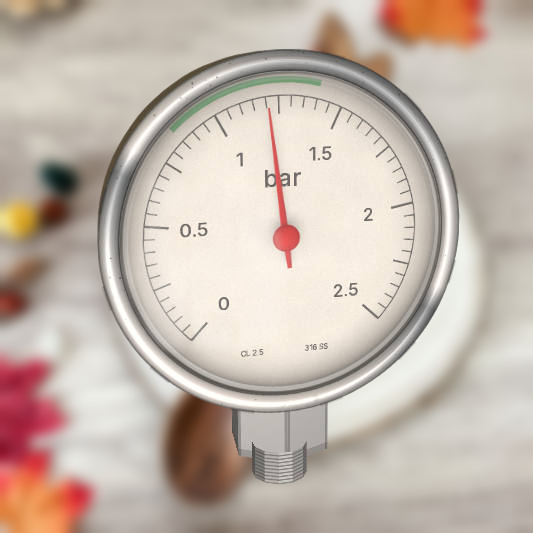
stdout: 1.2 (bar)
